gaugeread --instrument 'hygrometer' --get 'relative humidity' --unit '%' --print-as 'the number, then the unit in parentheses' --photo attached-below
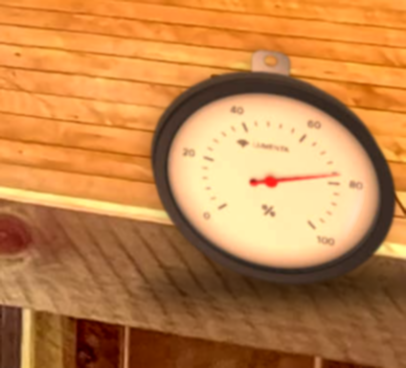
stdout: 76 (%)
